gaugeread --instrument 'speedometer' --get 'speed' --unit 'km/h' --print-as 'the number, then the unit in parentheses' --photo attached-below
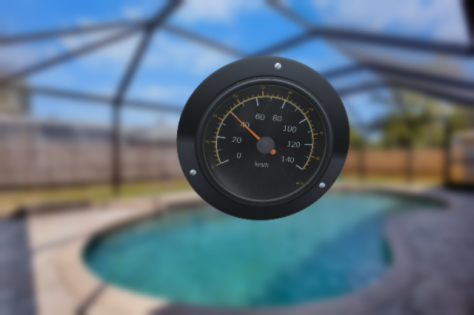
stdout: 40 (km/h)
